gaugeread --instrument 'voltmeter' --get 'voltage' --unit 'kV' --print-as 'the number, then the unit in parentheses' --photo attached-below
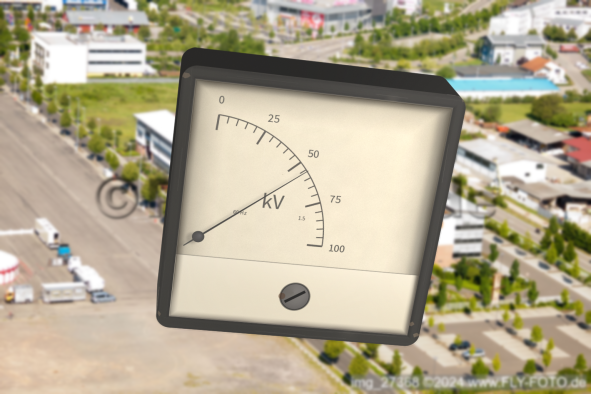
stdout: 55 (kV)
